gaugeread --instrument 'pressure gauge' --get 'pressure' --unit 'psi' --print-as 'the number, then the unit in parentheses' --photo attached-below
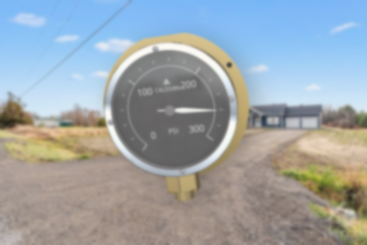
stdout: 260 (psi)
